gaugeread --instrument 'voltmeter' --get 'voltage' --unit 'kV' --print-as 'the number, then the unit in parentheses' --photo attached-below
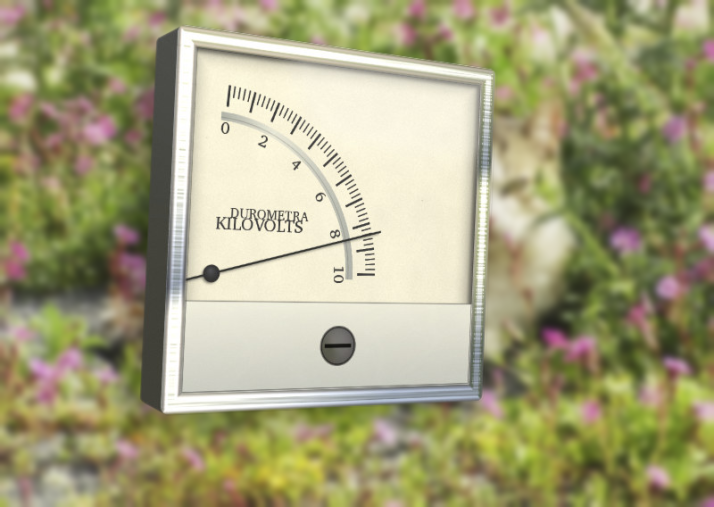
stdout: 8.4 (kV)
